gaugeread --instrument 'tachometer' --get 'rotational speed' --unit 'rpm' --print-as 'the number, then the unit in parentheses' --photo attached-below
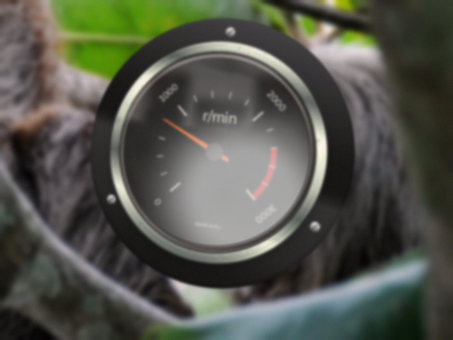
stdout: 800 (rpm)
